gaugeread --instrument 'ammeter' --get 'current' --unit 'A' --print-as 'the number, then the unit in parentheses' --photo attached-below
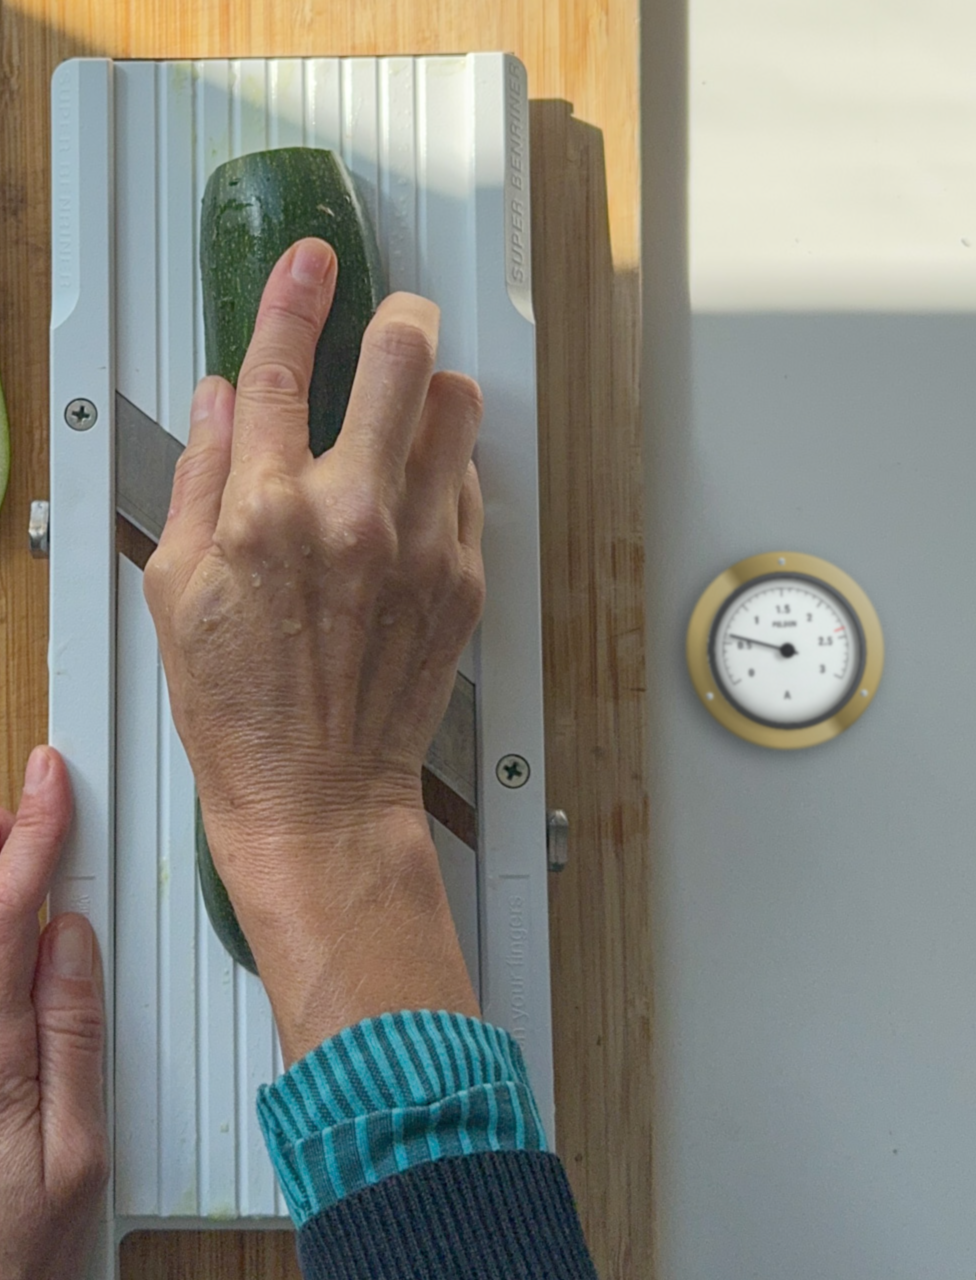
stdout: 0.6 (A)
